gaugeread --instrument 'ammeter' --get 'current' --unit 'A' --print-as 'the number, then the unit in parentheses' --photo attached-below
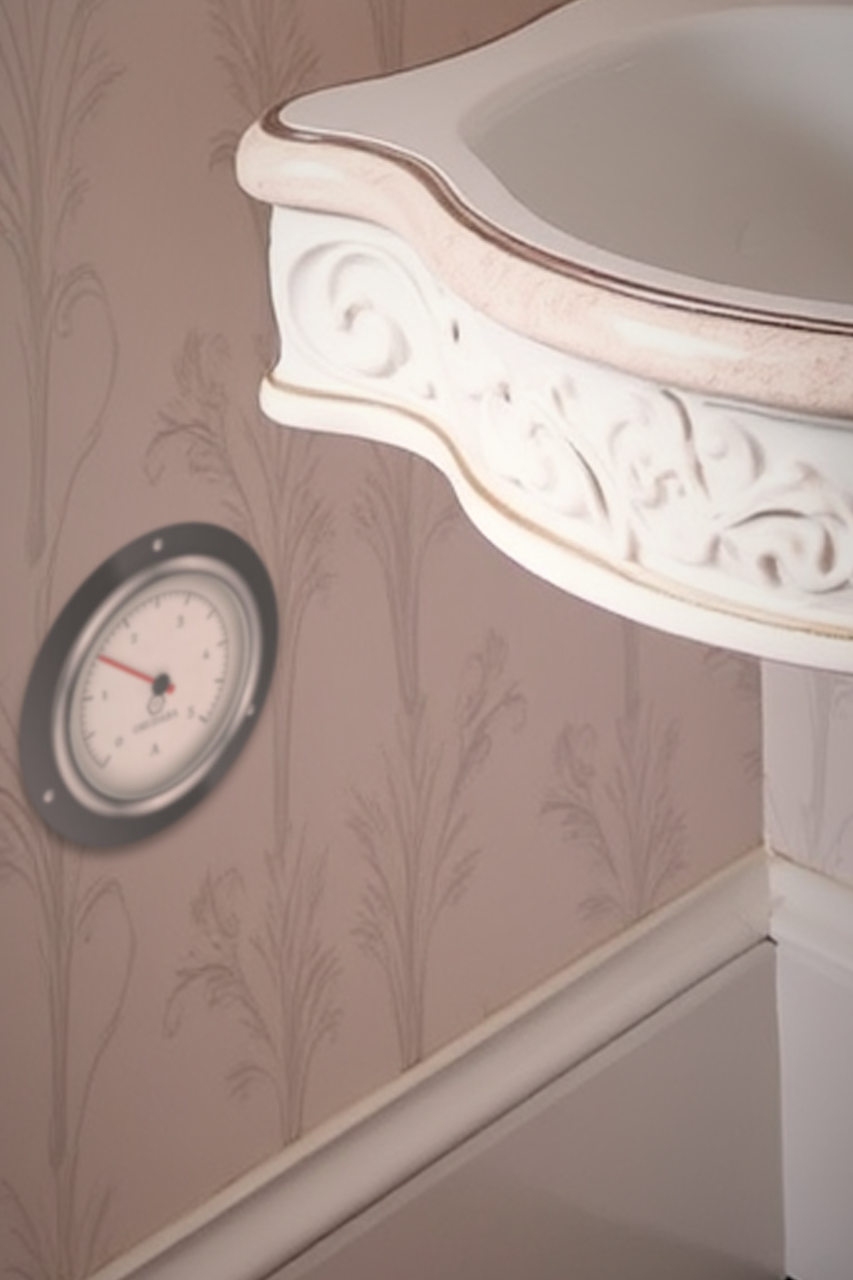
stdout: 1.5 (A)
